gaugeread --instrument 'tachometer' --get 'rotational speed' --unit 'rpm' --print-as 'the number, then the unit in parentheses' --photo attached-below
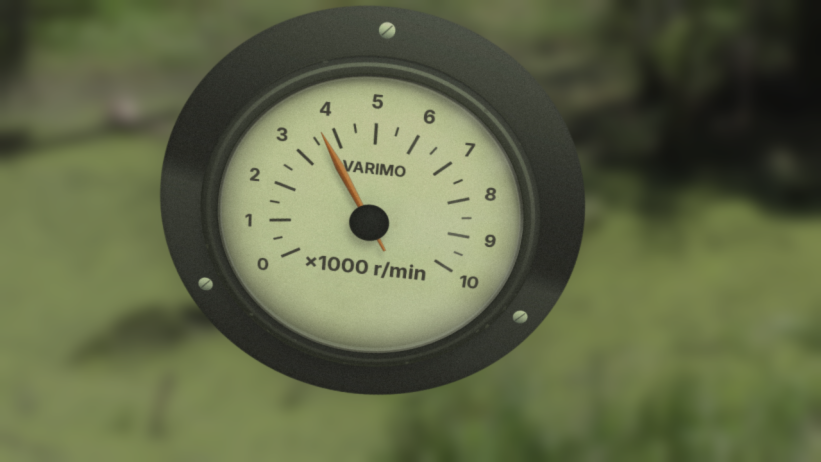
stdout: 3750 (rpm)
